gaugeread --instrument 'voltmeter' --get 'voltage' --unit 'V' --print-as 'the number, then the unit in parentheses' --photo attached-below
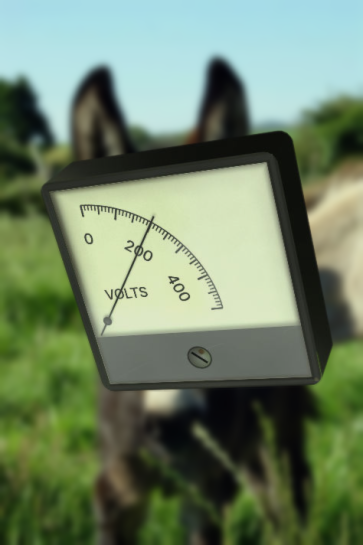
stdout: 200 (V)
